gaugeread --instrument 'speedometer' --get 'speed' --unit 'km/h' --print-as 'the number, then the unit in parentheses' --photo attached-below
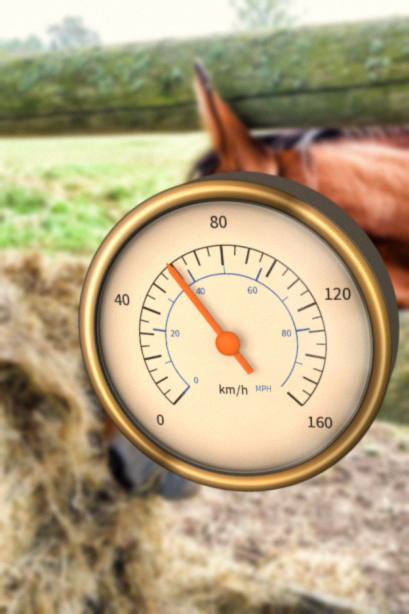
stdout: 60 (km/h)
